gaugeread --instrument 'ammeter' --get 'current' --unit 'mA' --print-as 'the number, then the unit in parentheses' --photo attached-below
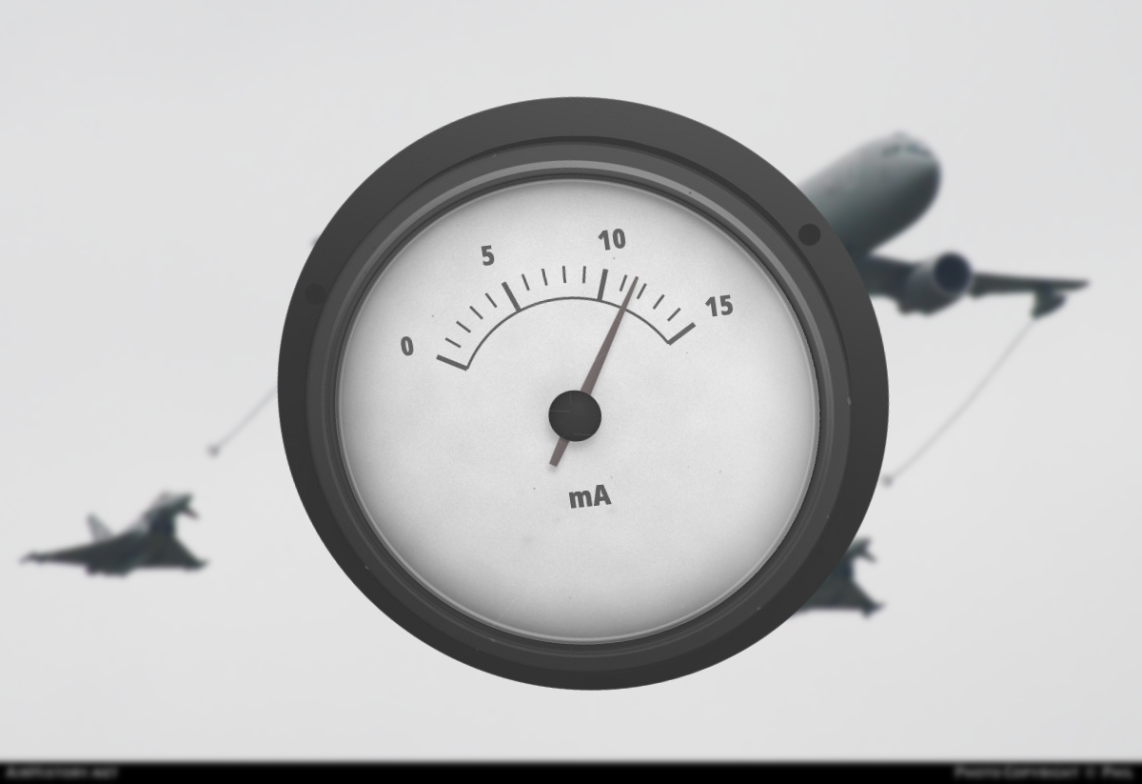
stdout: 11.5 (mA)
